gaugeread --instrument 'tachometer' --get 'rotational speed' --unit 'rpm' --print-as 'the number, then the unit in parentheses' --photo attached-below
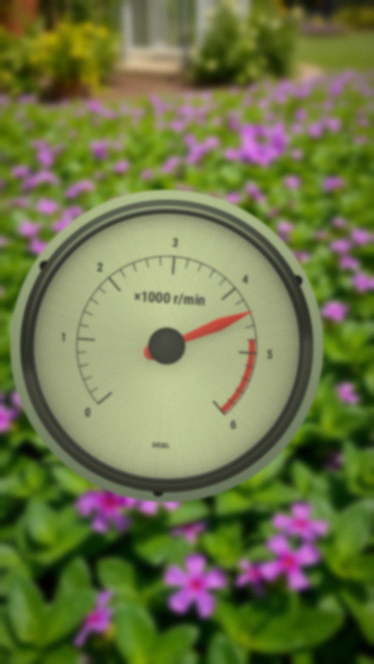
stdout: 4400 (rpm)
